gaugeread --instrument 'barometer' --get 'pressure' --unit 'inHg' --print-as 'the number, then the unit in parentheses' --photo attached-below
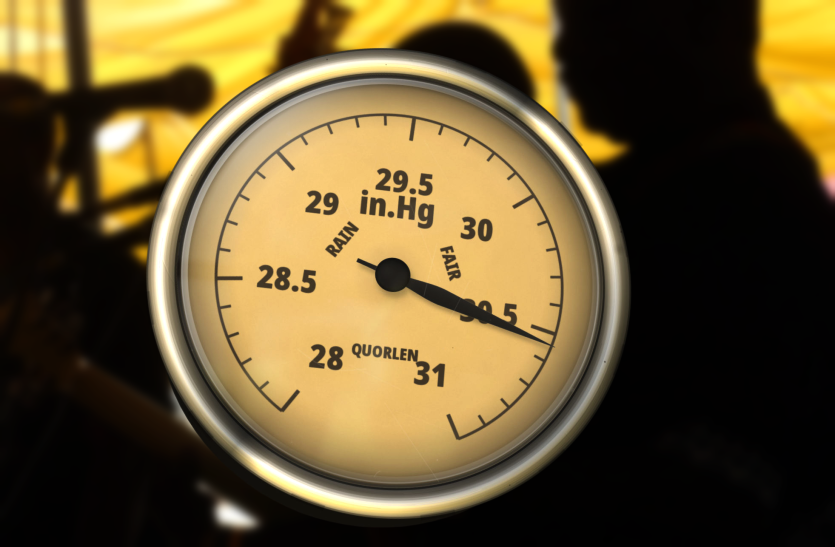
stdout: 30.55 (inHg)
